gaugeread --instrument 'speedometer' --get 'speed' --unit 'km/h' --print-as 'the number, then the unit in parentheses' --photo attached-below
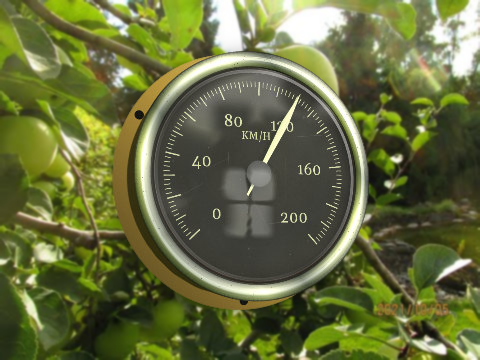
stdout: 120 (km/h)
